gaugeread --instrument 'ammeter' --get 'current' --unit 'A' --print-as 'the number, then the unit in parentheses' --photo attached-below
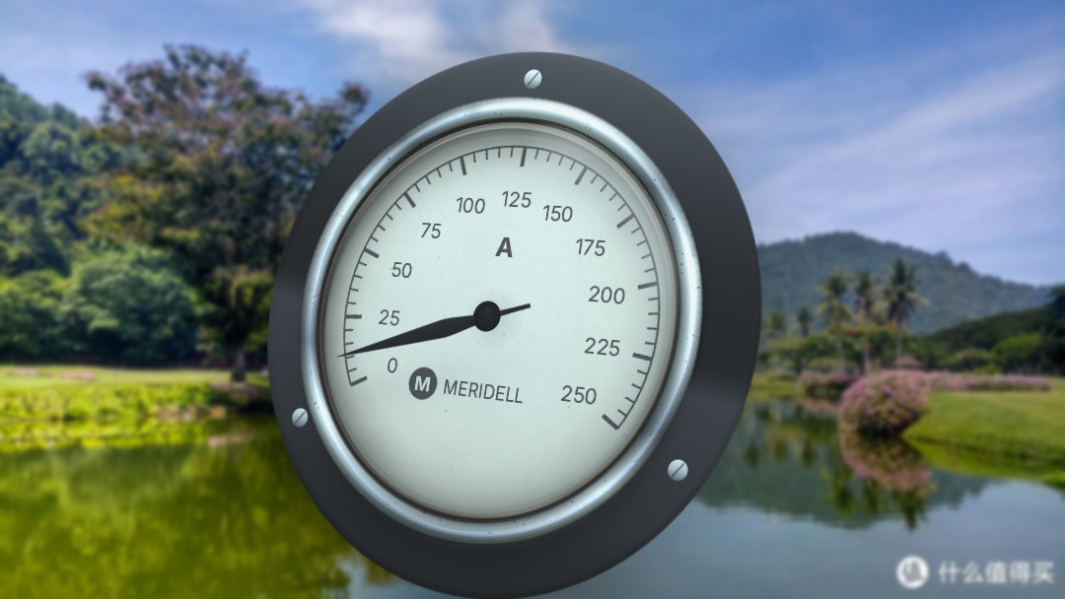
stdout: 10 (A)
